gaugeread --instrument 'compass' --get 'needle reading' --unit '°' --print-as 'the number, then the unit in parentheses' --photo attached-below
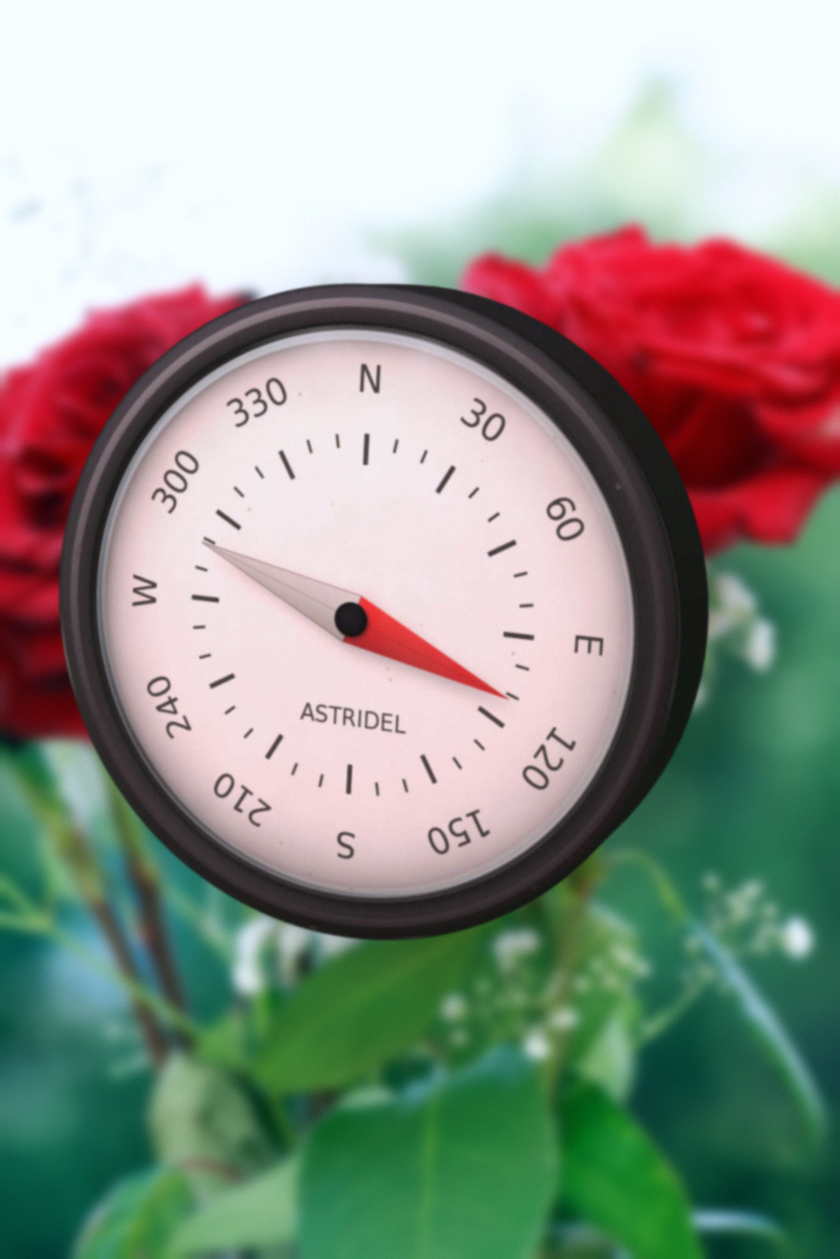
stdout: 110 (°)
